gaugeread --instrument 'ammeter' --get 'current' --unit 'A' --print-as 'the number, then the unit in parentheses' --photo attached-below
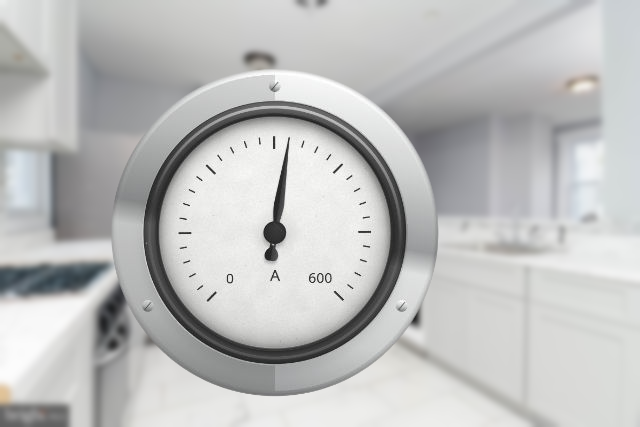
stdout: 320 (A)
